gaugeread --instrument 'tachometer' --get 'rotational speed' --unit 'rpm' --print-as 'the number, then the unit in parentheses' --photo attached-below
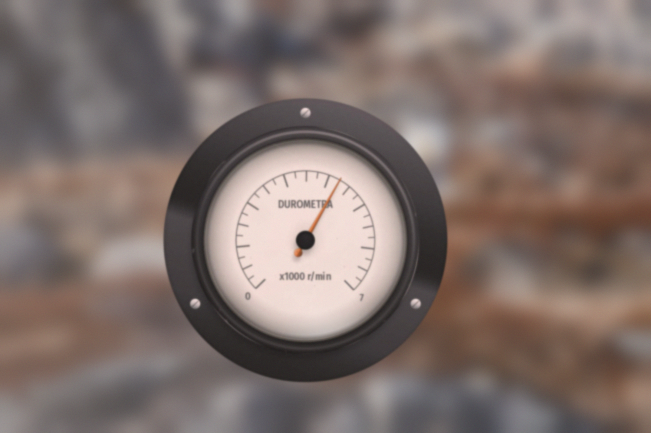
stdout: 4250 (rpm)
